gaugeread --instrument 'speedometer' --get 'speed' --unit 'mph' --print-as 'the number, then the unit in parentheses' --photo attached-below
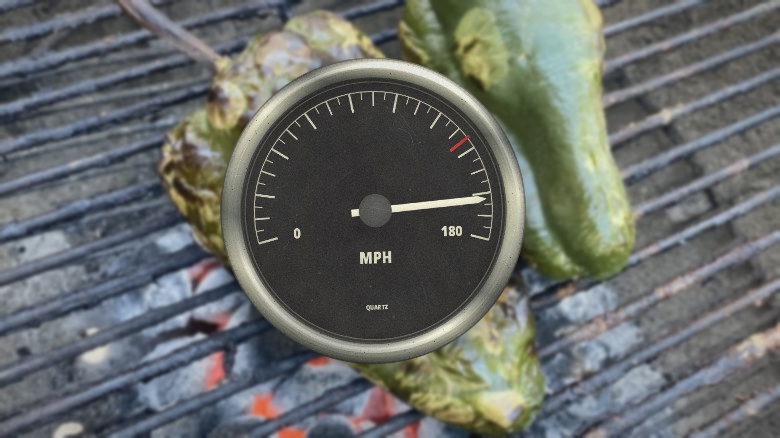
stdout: 162.5 (mph)
